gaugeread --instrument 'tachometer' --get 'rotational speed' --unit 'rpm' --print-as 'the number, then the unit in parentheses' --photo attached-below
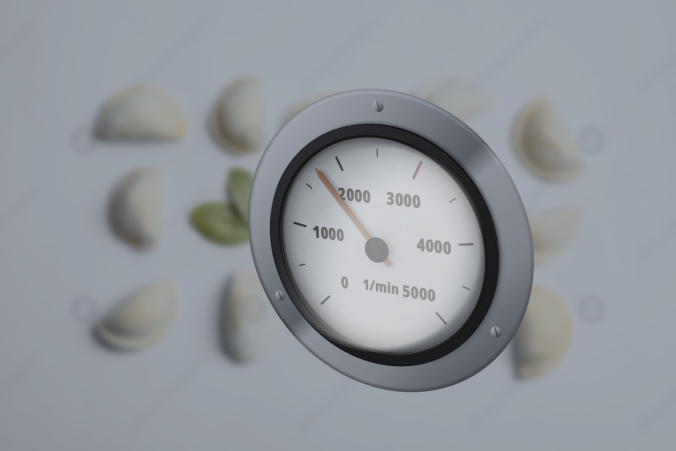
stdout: 1750 (rpm)
